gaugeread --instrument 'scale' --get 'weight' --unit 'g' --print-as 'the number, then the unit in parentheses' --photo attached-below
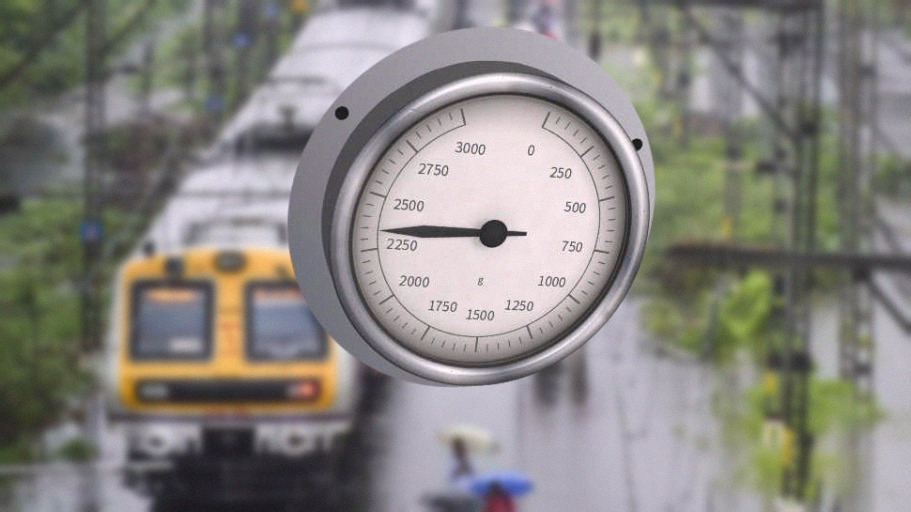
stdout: 2350 (g)
